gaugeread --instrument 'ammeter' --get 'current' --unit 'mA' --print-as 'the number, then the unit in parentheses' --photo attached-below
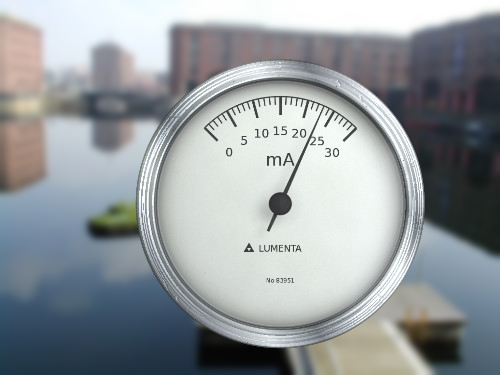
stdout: 23 (mA)
